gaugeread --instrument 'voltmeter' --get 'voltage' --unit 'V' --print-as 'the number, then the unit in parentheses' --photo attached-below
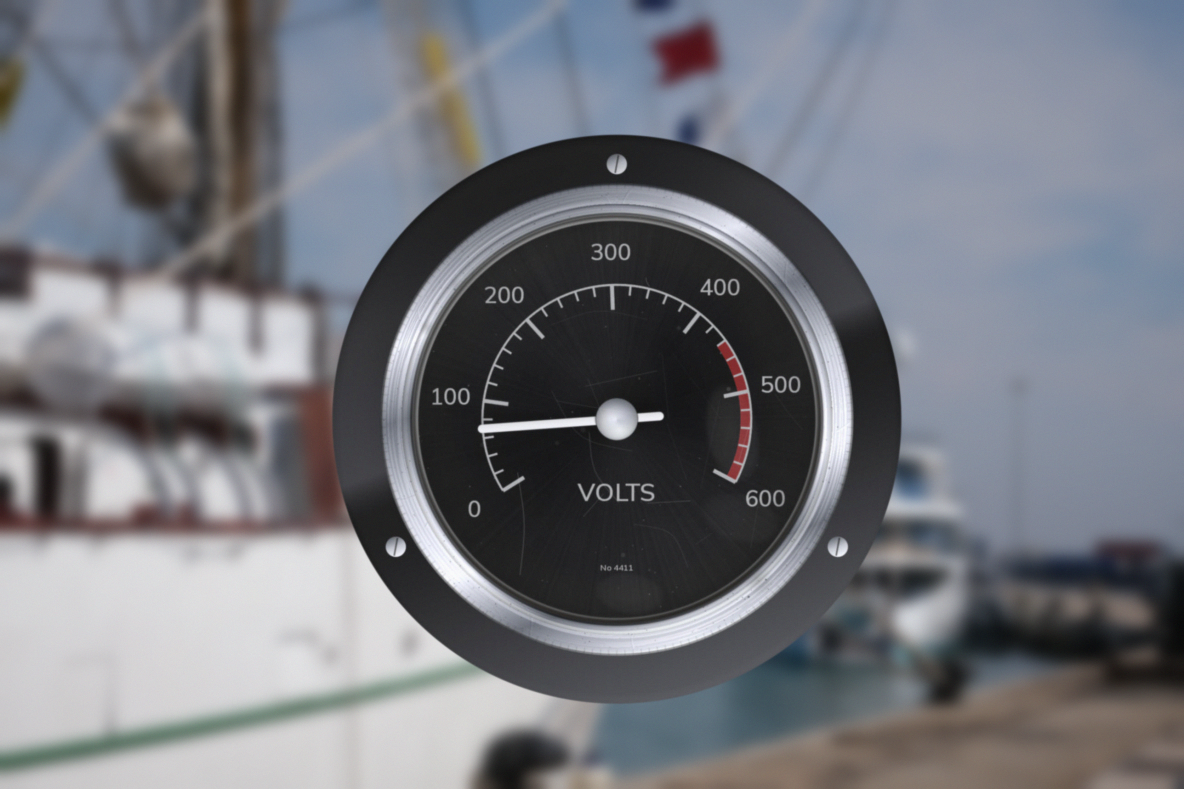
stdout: 70 (V)
